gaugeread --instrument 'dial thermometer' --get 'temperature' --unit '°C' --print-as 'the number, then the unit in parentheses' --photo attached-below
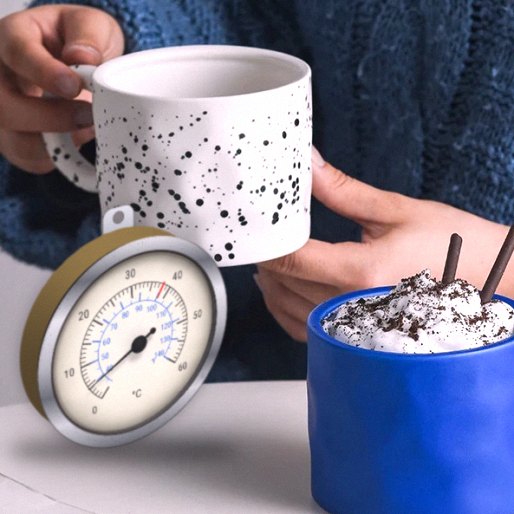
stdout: 5 (°C)
